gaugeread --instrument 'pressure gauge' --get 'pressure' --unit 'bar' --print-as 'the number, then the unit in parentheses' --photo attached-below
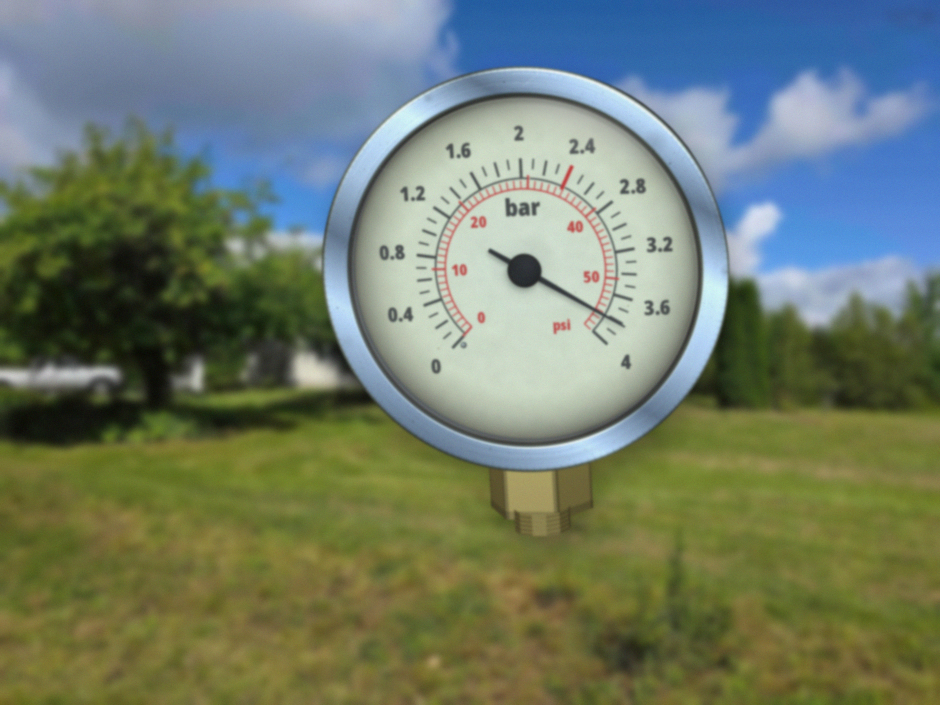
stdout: 3.8 (bar)
